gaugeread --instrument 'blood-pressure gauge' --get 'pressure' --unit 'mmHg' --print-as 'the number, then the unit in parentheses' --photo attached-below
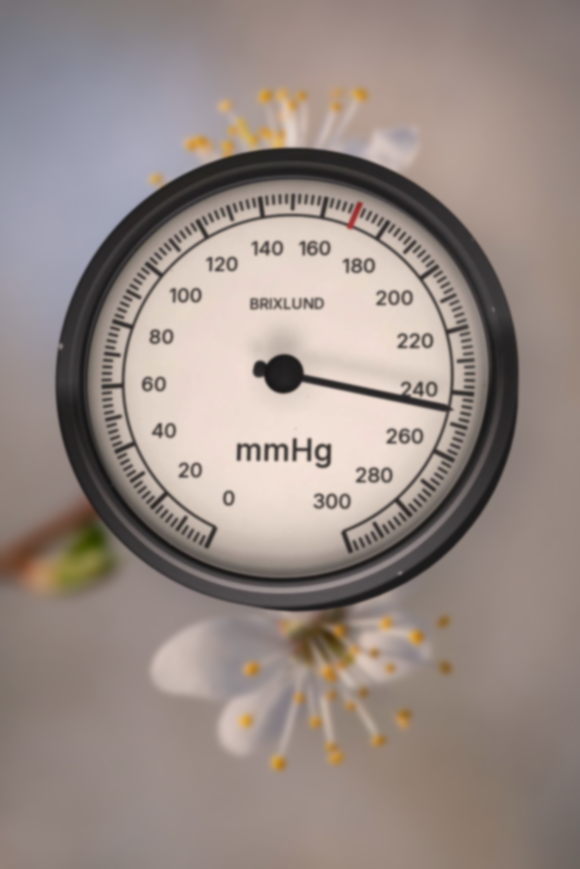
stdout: 246 (mmHg)
